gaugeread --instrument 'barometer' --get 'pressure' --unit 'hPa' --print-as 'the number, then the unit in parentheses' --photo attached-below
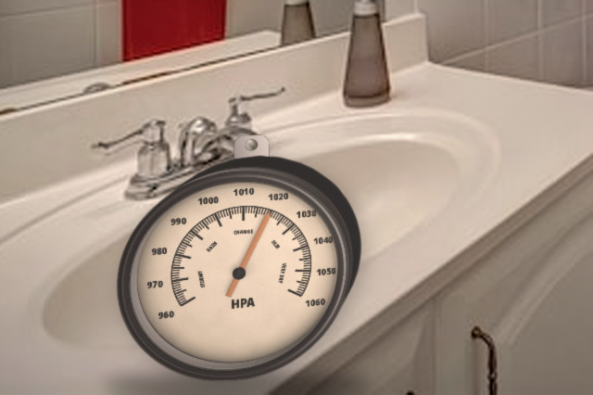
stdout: 1020 (hPa)
